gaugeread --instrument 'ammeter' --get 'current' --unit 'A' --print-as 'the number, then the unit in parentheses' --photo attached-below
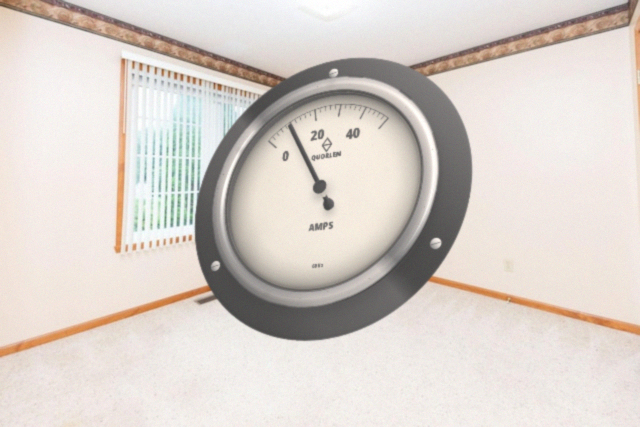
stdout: 10 (A)
